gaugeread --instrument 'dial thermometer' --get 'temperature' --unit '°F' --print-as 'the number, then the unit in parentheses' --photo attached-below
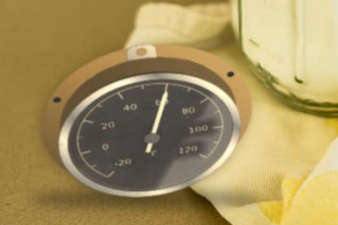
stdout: 60 (°F)
